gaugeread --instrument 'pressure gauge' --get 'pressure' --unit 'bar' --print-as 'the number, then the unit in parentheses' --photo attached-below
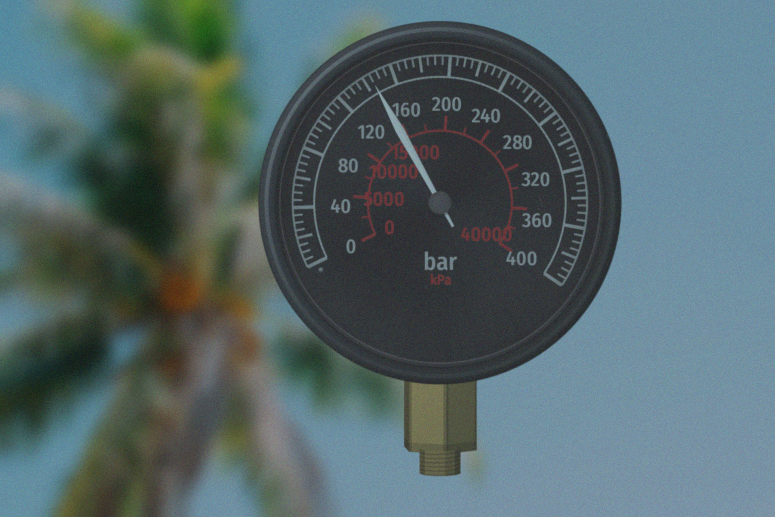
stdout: 145 (bar)
